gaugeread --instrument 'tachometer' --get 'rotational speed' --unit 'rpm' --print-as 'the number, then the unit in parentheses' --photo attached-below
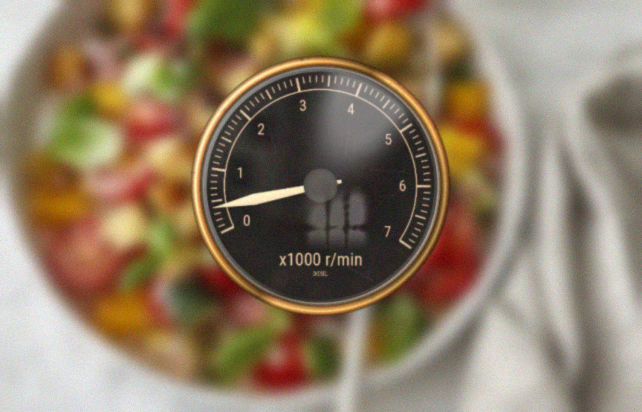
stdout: 400 (rpm)
